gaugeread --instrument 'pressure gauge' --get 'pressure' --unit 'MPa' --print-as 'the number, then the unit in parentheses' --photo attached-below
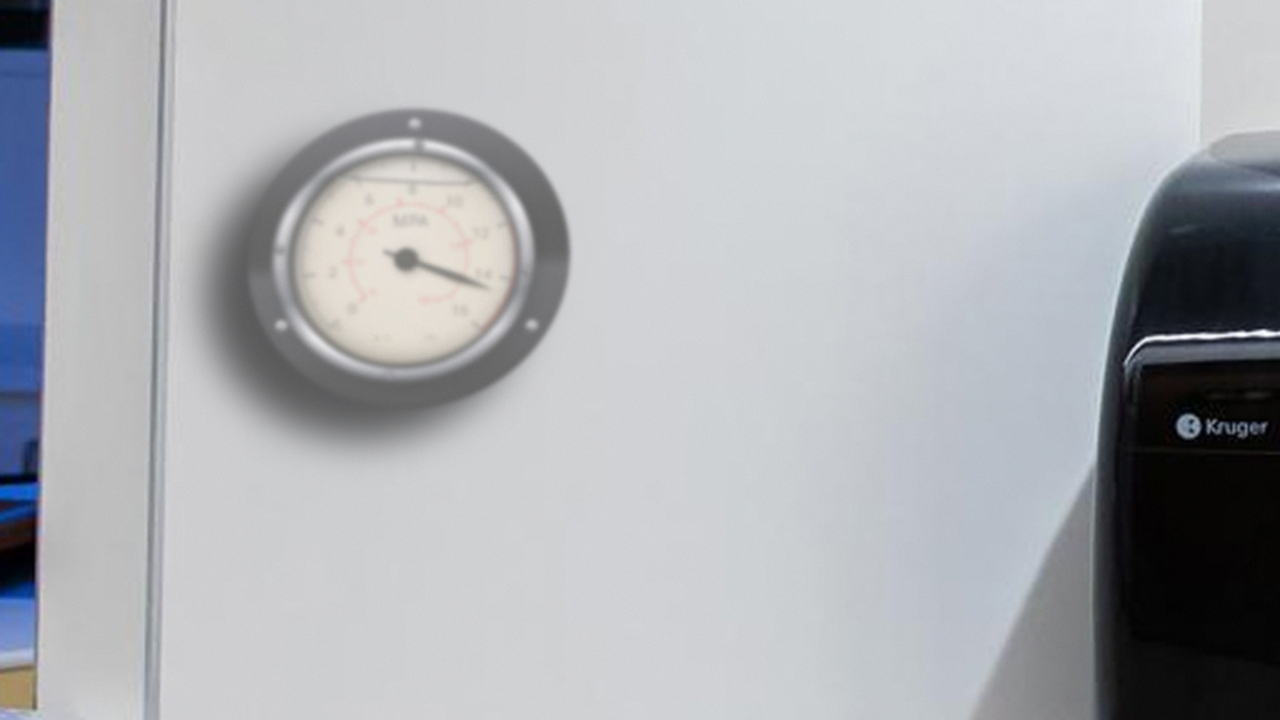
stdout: 14.5 (MPa)
